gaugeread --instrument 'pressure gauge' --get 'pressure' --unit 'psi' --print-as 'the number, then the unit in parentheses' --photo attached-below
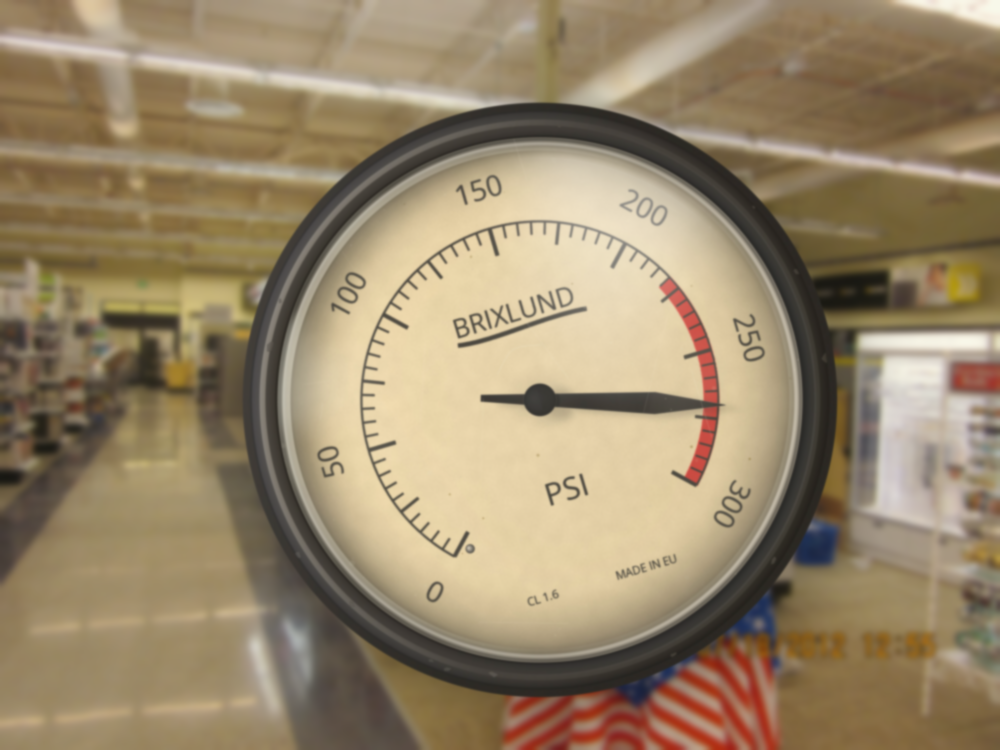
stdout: 270 (psi)
